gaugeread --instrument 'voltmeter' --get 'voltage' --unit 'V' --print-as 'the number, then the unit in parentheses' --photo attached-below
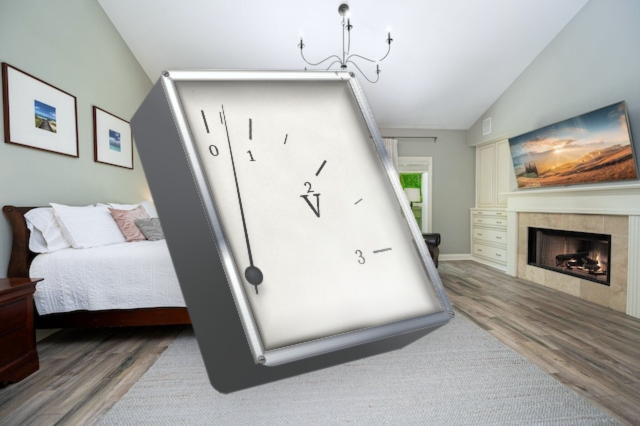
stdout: 0.5 (V)
